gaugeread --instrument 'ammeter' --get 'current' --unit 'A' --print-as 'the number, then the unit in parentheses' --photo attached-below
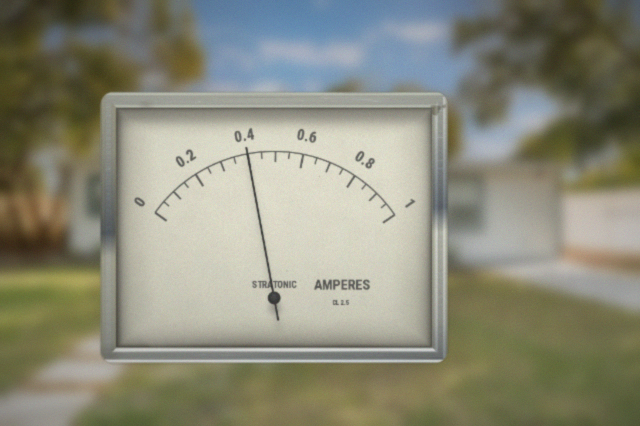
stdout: 0.4 (A)
